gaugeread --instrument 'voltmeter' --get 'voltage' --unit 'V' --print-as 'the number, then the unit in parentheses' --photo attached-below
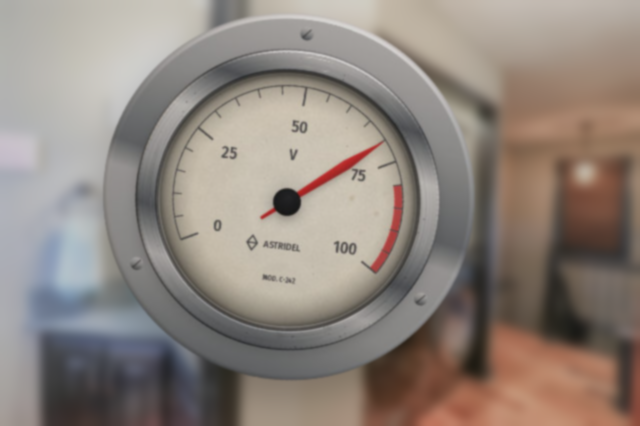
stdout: 70 (V)
